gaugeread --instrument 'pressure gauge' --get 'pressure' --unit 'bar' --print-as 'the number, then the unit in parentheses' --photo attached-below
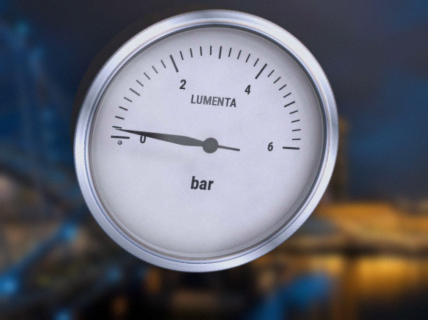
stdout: 0.2 (bar)
